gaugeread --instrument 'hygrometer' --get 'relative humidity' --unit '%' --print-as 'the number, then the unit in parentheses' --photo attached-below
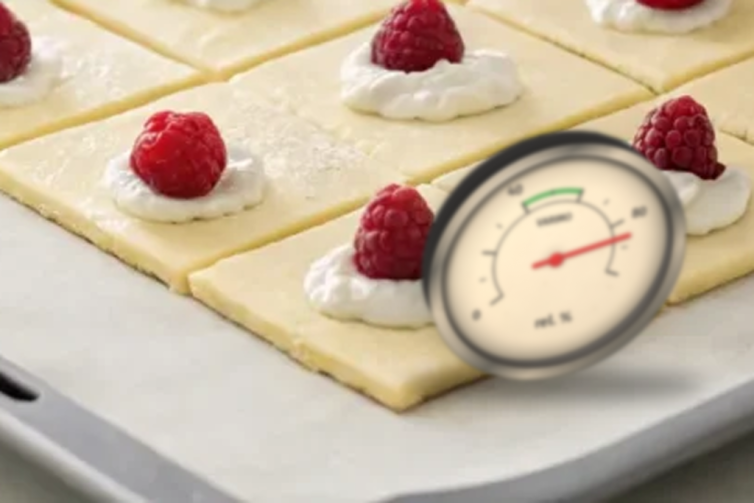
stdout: 85 (%)
